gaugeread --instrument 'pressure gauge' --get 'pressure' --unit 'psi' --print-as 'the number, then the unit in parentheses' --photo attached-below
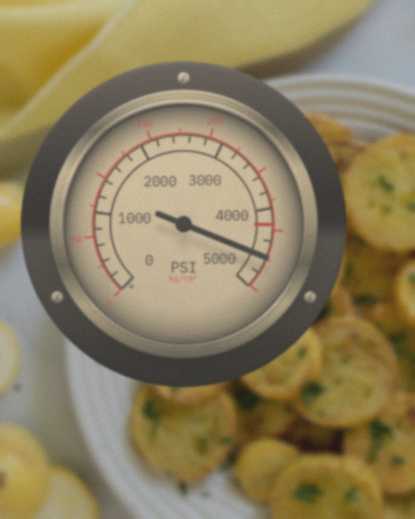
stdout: 4600 (psi)
